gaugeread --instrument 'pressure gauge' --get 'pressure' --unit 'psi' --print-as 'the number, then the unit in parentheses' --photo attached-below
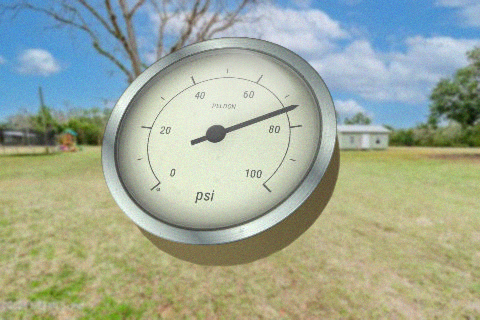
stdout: 75 (psi)
